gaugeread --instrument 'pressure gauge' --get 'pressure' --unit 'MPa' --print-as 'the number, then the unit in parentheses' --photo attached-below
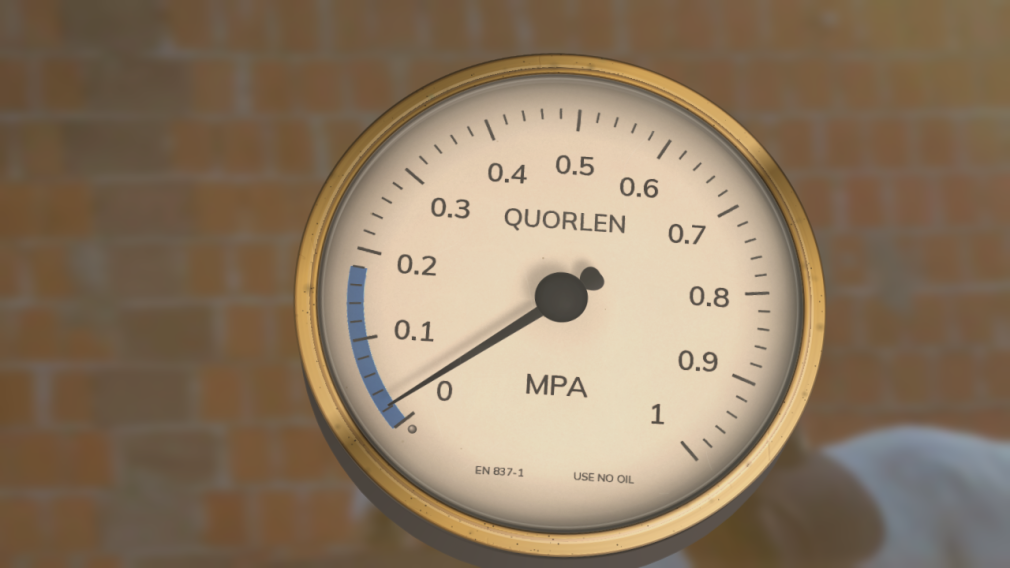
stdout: 0.02 (MPa)
